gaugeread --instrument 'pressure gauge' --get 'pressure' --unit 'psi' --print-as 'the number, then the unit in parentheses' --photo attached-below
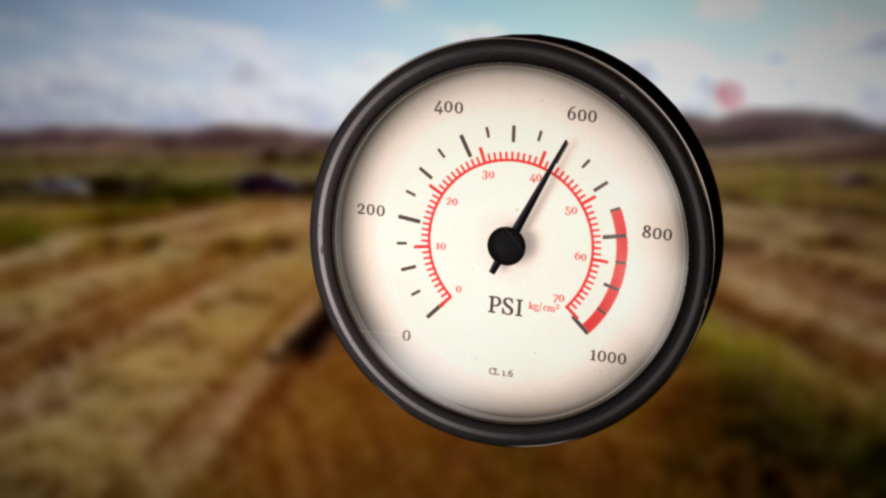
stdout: 600 (psi)
